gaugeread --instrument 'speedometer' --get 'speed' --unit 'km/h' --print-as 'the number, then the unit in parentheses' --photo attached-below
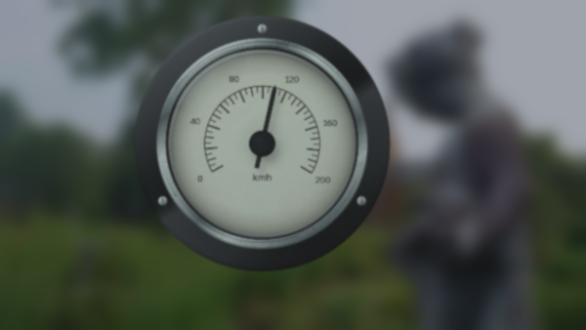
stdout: 110 (km/h)
